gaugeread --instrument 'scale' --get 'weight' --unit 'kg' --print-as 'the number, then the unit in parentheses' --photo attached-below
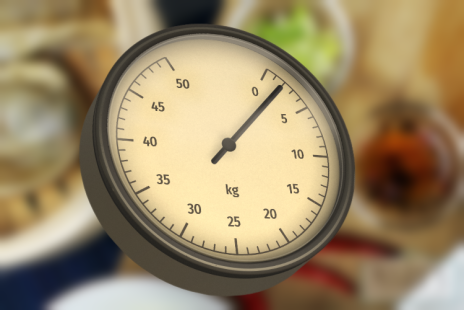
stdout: 2 (kg)
